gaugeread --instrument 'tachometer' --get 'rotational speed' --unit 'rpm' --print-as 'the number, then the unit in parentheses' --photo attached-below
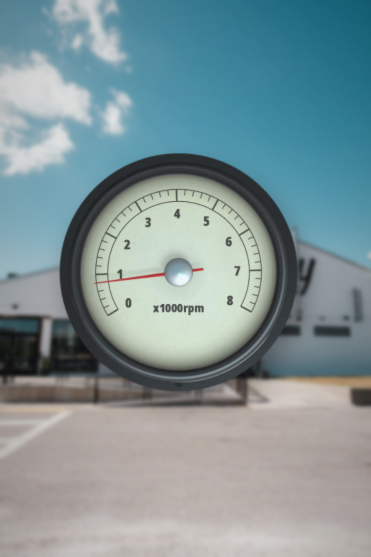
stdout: 800 (rpm)
